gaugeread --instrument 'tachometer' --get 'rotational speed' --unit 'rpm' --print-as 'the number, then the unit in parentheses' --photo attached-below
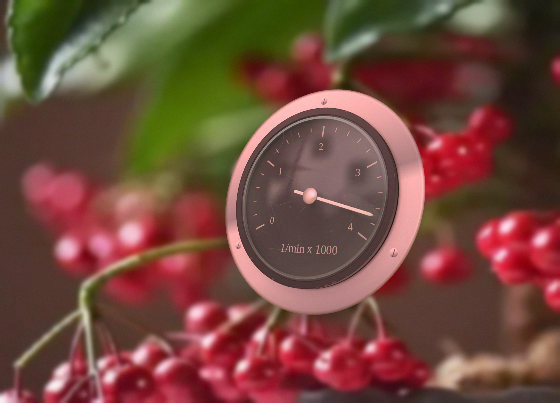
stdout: 3700 (rpm)
